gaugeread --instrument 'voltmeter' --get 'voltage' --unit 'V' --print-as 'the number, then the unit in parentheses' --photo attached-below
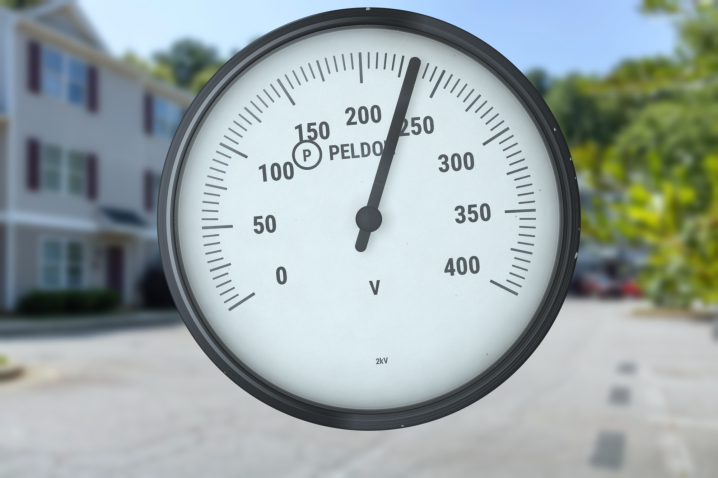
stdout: 232.5 (V)
